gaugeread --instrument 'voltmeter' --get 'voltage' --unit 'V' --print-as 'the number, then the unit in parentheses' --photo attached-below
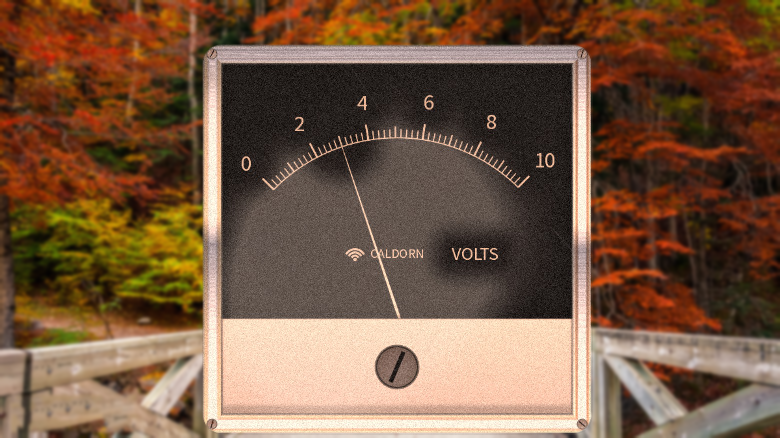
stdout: 3 (V)
